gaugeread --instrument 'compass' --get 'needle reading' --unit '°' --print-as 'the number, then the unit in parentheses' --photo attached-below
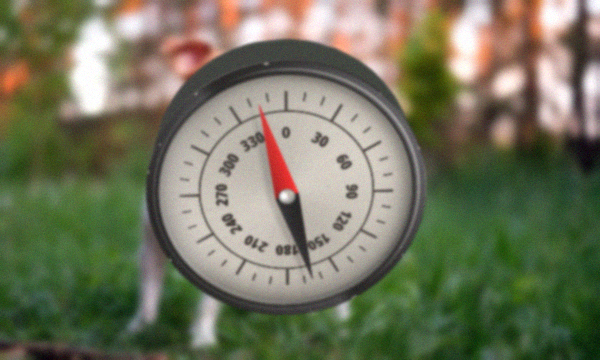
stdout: 345 (°)
